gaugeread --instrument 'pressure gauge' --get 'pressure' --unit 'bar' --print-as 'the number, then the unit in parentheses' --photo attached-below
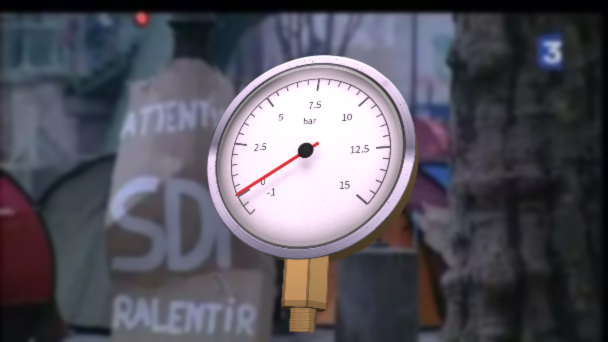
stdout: 0 (bar)
